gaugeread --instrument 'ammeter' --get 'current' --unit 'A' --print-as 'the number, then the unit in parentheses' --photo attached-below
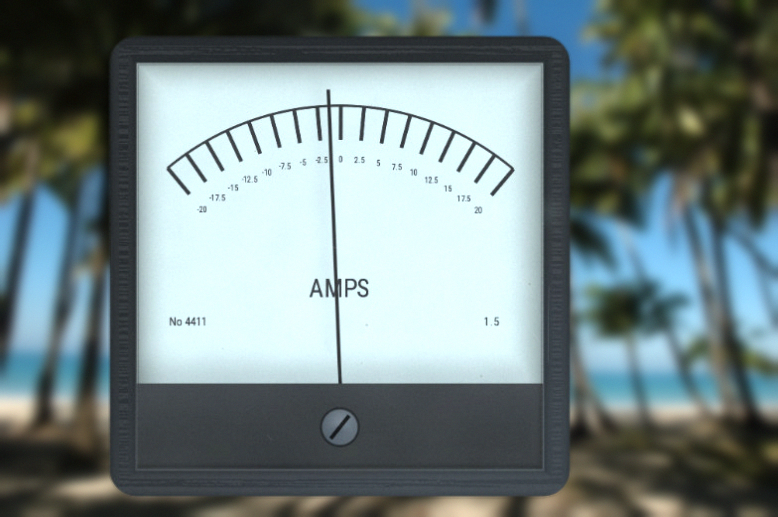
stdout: -1.25 (A)
